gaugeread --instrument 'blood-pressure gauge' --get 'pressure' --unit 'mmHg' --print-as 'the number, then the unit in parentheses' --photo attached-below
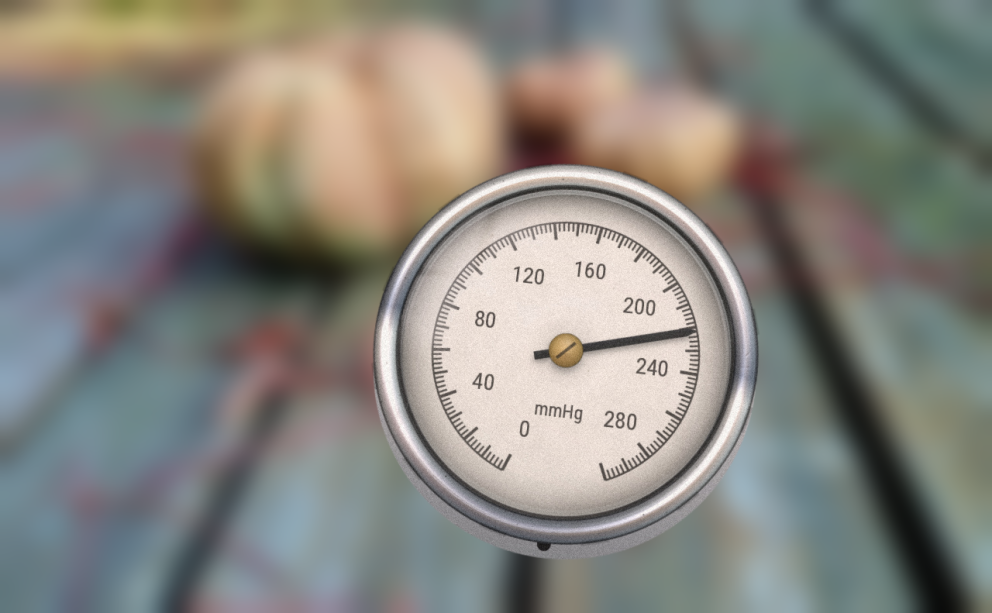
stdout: 222 (mmHg)
